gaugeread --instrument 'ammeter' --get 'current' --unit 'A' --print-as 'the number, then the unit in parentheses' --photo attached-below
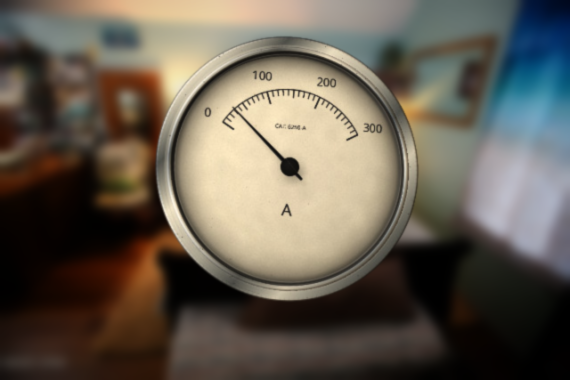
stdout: 30 (A)
